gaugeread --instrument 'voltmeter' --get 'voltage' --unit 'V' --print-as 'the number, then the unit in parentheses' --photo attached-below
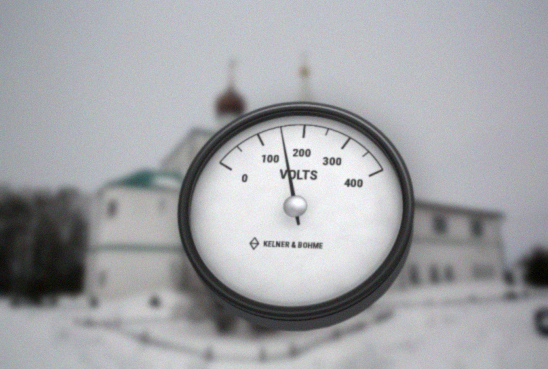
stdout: 150 (V)
